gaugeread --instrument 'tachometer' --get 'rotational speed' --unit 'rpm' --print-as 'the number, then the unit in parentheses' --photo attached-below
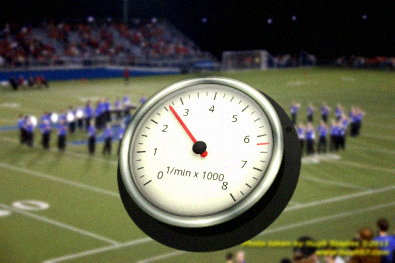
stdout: 2625 (rpm)
